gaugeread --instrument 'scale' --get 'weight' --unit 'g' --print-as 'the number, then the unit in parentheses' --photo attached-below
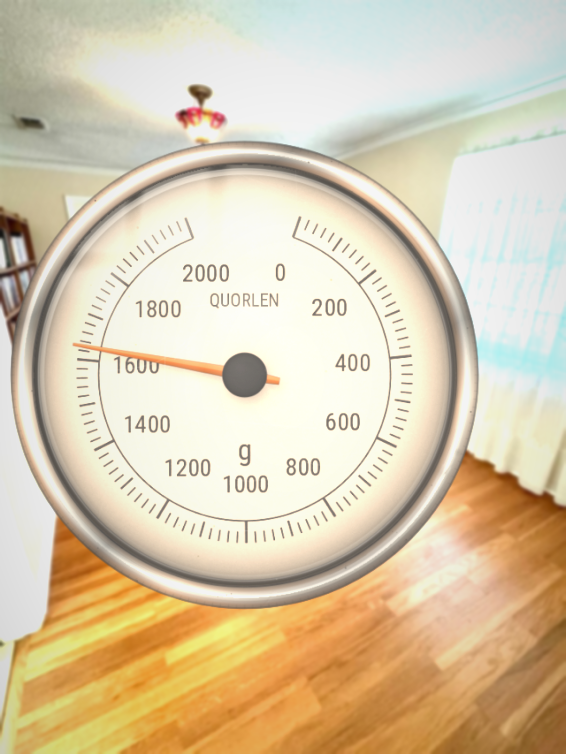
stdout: 1630 (g)
